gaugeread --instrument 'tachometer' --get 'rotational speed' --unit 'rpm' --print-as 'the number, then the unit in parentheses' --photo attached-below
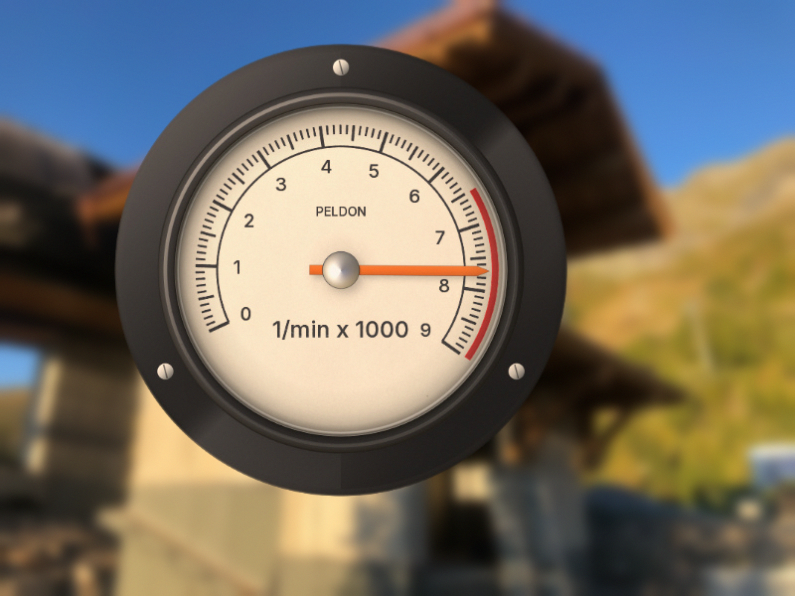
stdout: 7700 (rpm)
